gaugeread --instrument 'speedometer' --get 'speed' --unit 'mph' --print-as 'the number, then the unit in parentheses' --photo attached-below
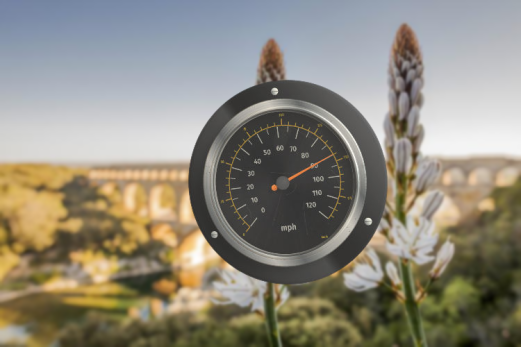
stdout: 90 (mph)
